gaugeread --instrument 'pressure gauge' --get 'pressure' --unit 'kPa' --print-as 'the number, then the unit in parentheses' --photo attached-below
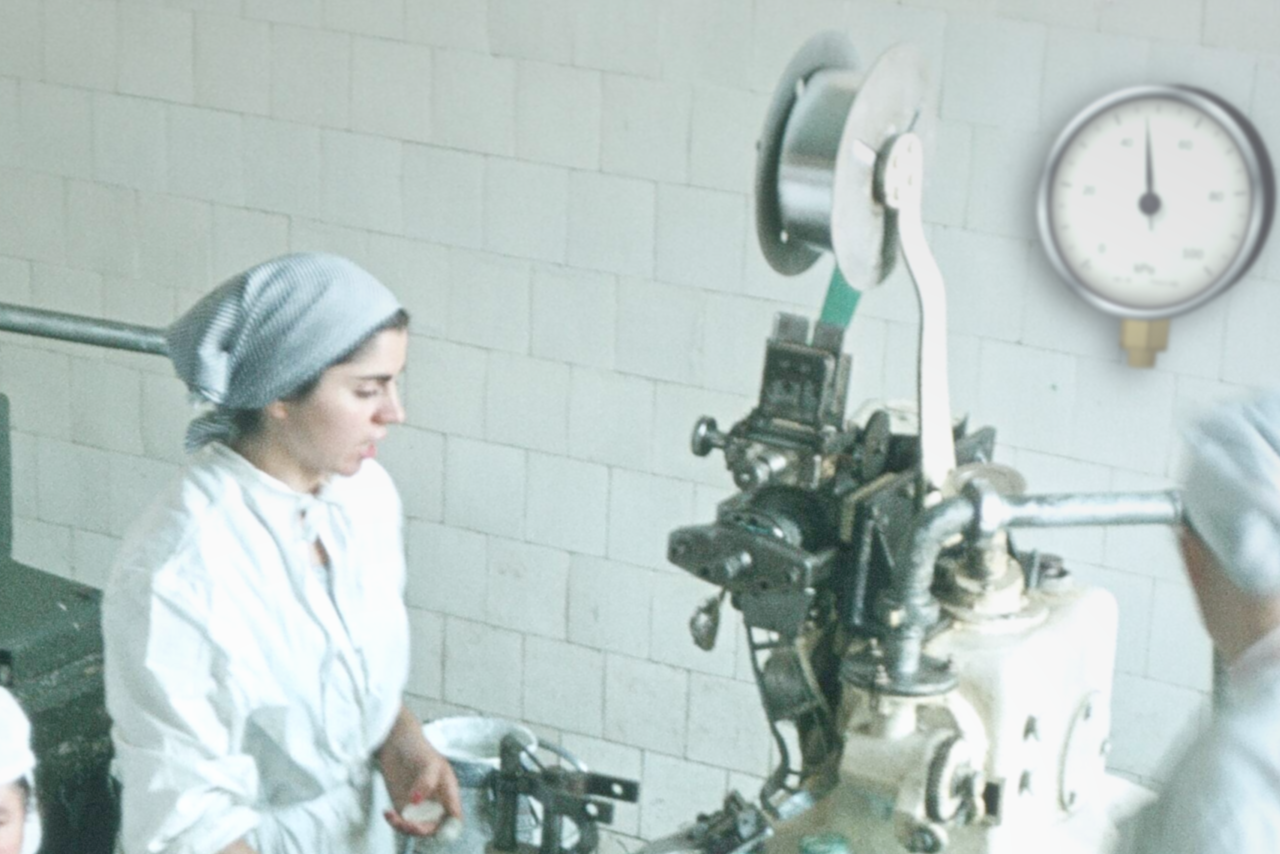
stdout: 47.5 (kPa)
